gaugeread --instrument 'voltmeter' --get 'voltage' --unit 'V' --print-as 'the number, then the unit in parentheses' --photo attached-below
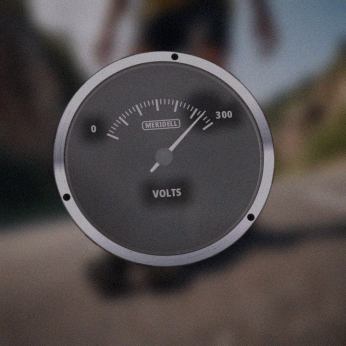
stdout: 270 (V)
